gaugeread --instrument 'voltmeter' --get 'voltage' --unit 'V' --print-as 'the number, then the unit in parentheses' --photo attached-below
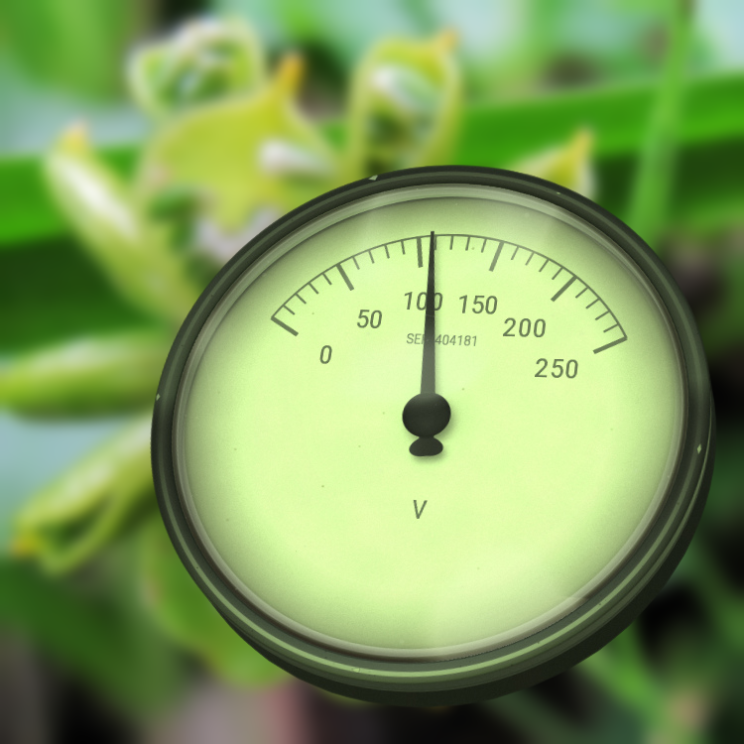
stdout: 110 (V)
